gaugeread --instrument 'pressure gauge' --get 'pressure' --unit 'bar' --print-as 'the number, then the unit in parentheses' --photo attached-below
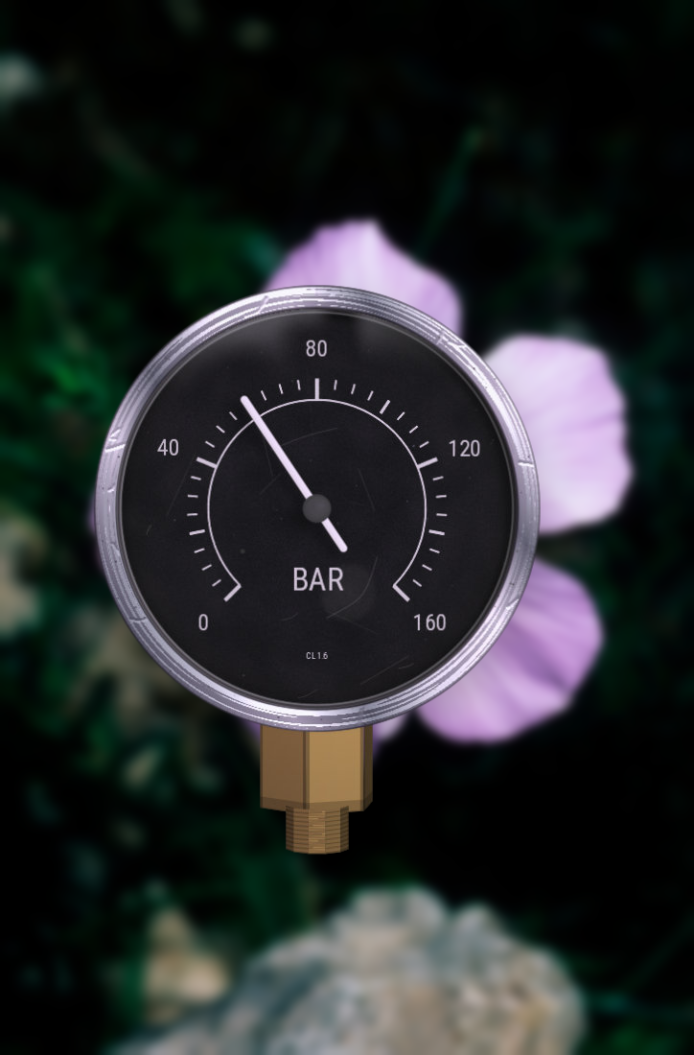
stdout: 60 (bar)
